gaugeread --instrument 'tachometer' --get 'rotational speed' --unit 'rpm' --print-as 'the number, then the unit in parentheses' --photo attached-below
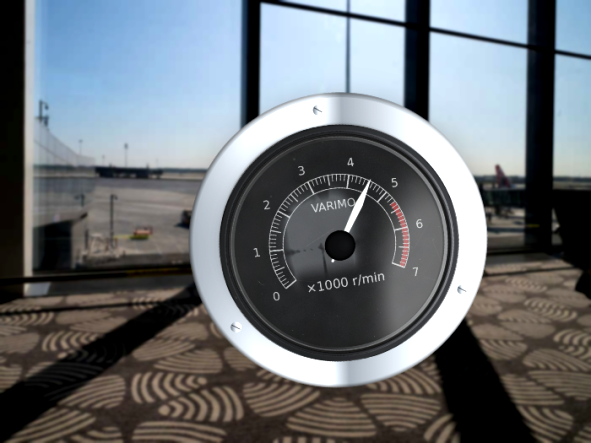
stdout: 4500 (rpm)
